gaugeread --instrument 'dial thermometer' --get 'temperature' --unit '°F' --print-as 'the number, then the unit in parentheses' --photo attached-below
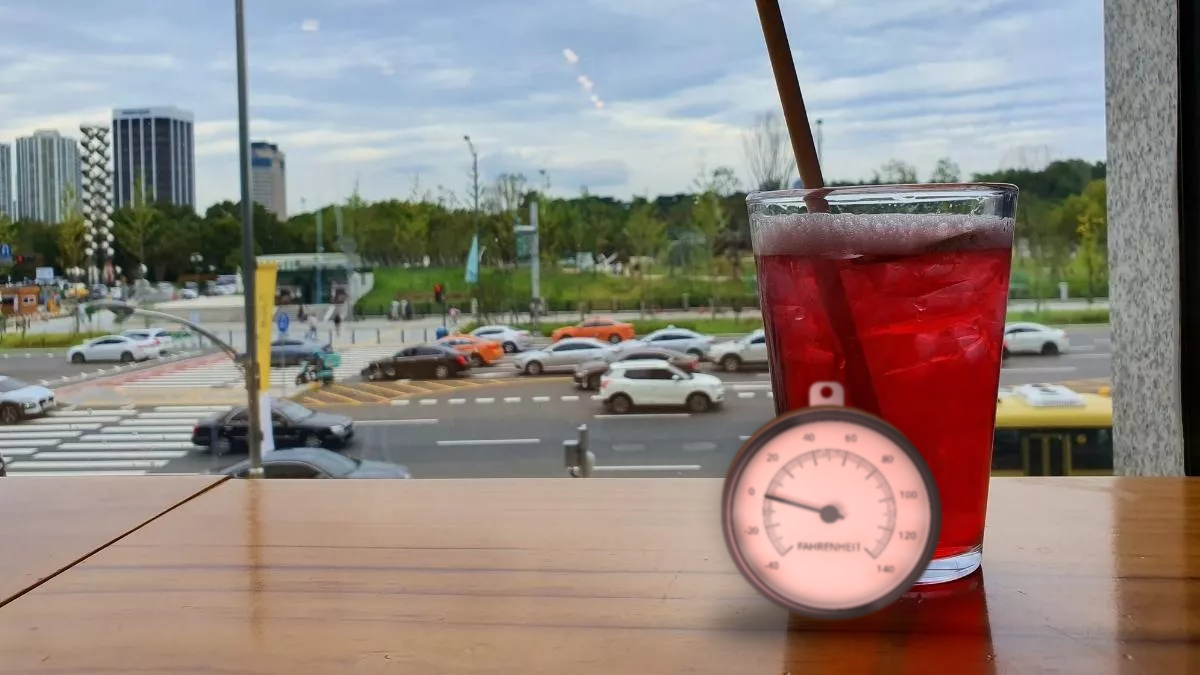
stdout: 0 (°F)
